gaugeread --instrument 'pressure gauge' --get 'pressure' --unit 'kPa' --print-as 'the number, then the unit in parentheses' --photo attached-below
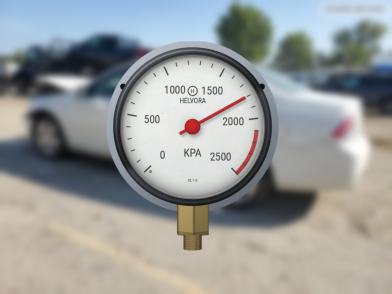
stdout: 1800 (kPa)
